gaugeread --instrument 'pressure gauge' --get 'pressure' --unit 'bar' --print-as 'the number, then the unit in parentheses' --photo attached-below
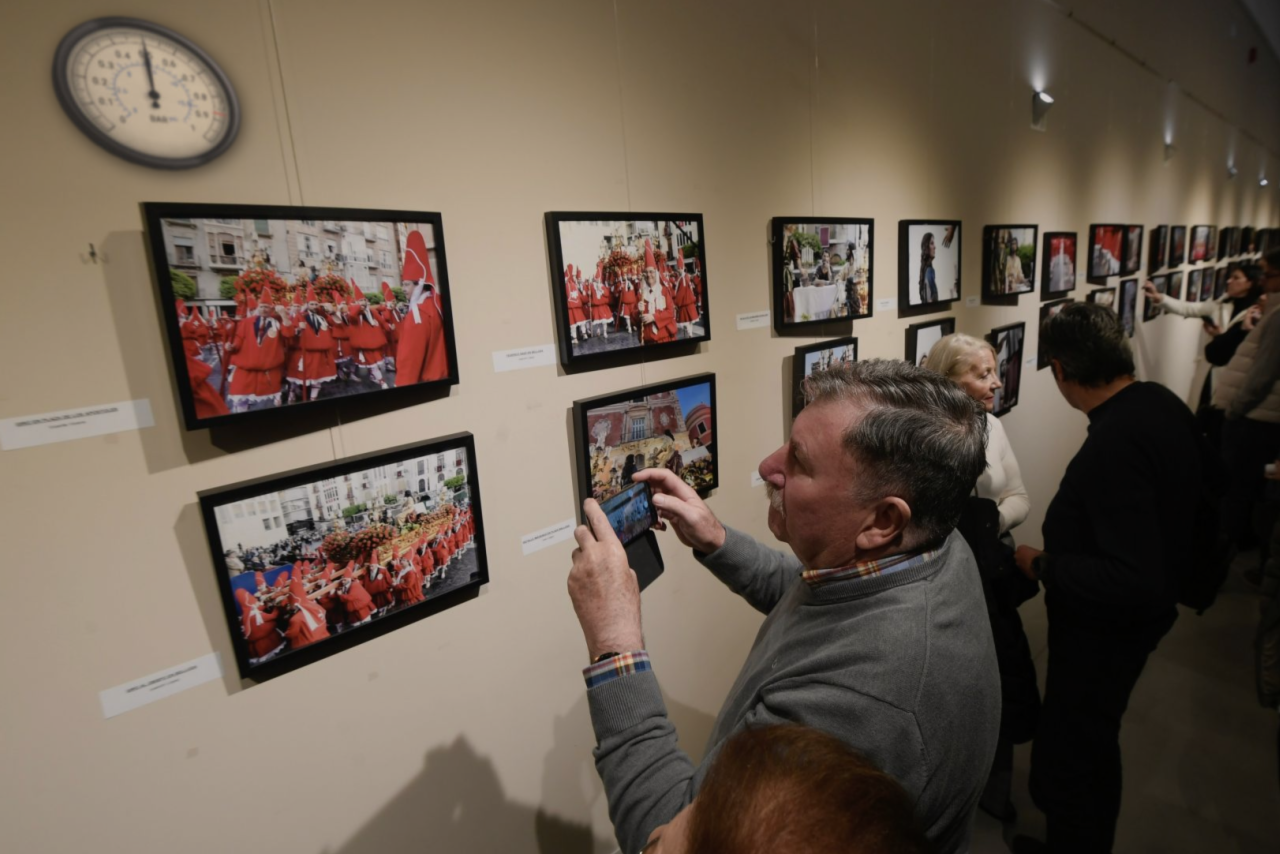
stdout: 0.5 (bar)
